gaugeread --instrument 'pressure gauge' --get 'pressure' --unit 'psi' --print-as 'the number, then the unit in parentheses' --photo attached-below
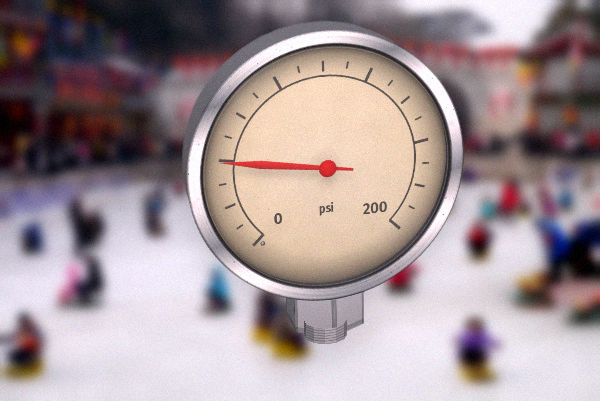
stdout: 40 (psi)
